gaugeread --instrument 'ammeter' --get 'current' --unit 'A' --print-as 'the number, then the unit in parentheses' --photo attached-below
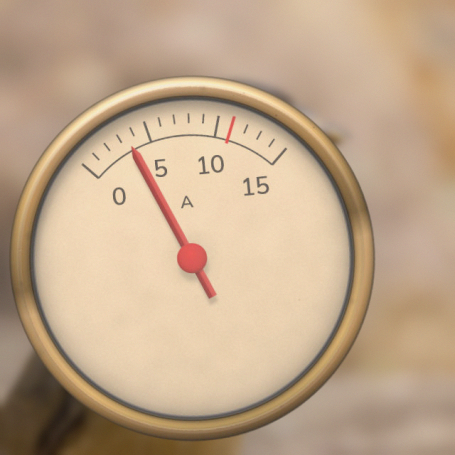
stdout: 3.5 (A)
